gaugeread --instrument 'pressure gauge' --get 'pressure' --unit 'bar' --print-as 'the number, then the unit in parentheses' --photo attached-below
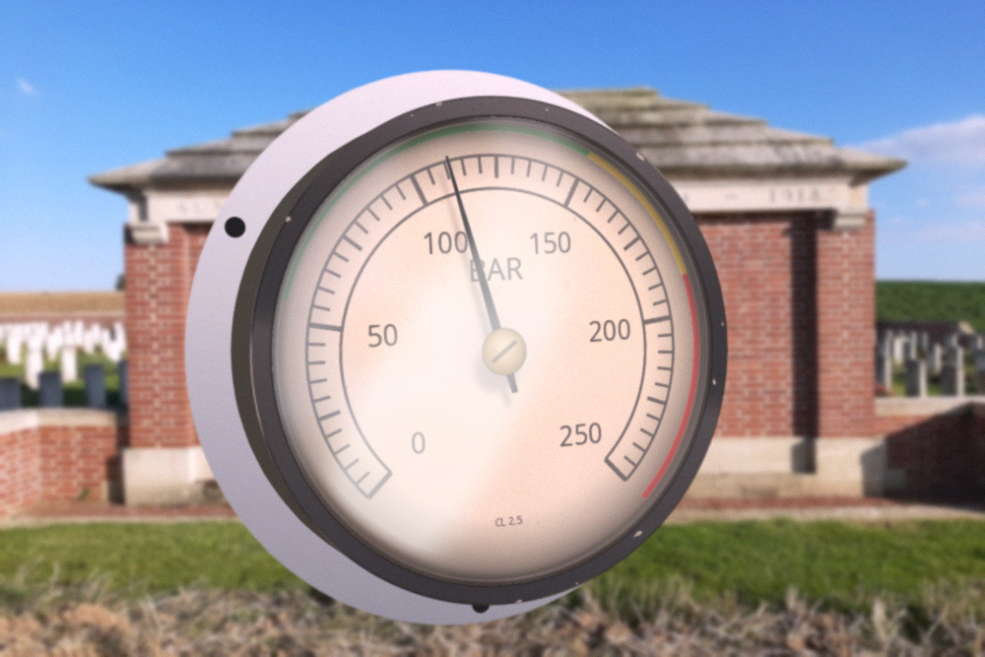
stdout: 110 (bar)
